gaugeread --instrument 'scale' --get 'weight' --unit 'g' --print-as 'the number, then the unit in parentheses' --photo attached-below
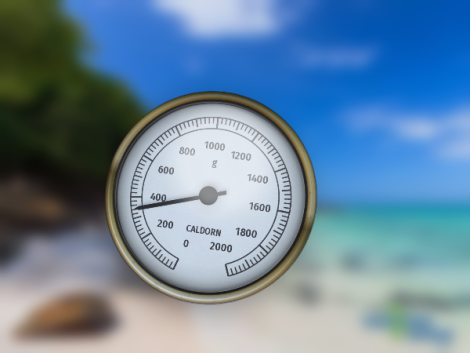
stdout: 340 (g)
